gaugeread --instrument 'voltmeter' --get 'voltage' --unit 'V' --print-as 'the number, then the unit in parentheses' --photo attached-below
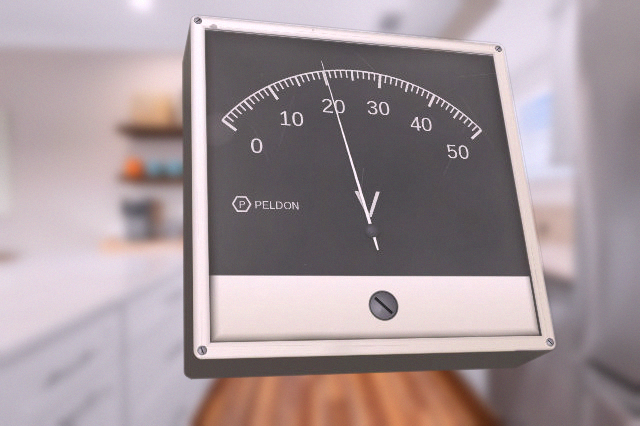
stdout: 20 (V)
